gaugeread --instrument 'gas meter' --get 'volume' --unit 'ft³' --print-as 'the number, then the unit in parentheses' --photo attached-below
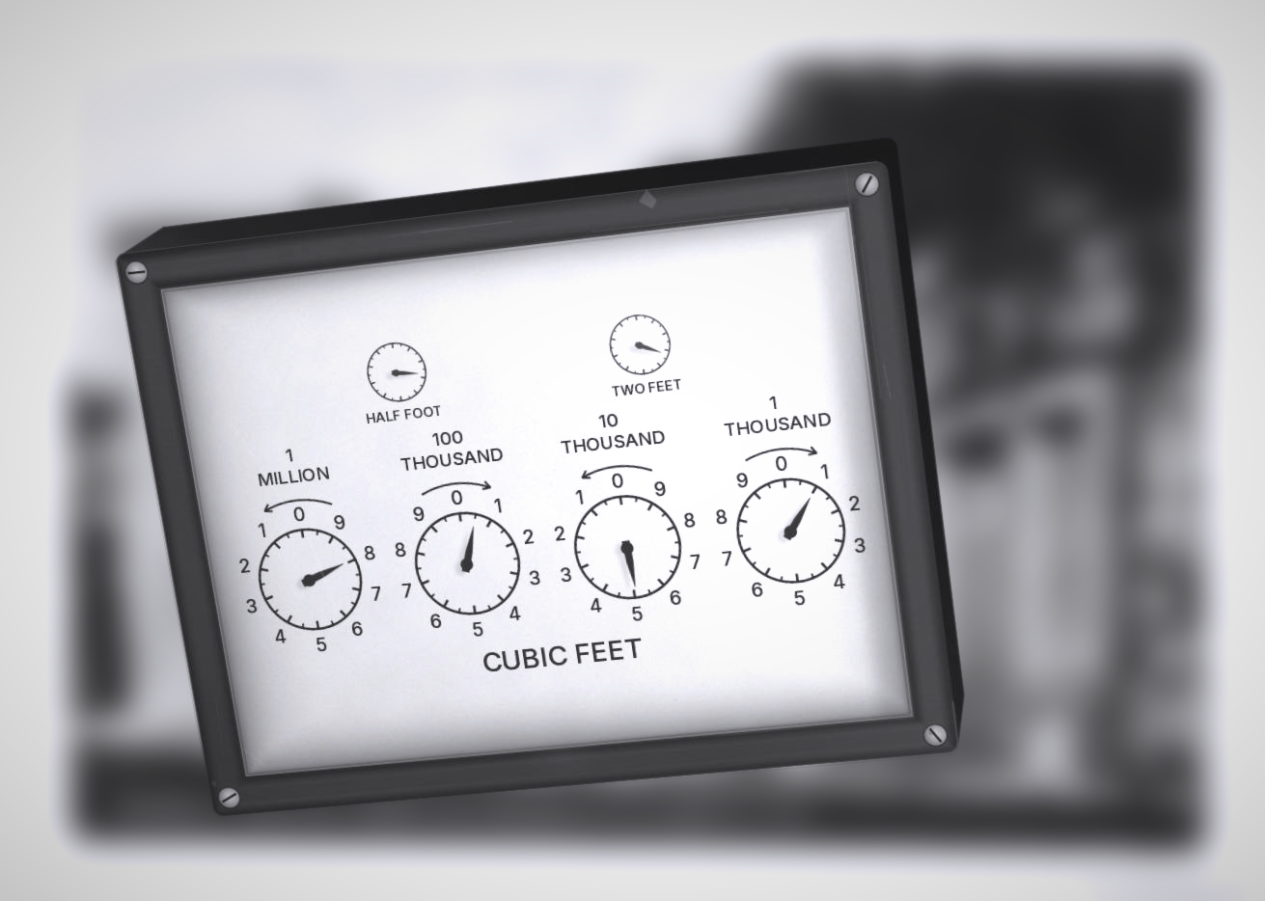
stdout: 805100 (ft³)
